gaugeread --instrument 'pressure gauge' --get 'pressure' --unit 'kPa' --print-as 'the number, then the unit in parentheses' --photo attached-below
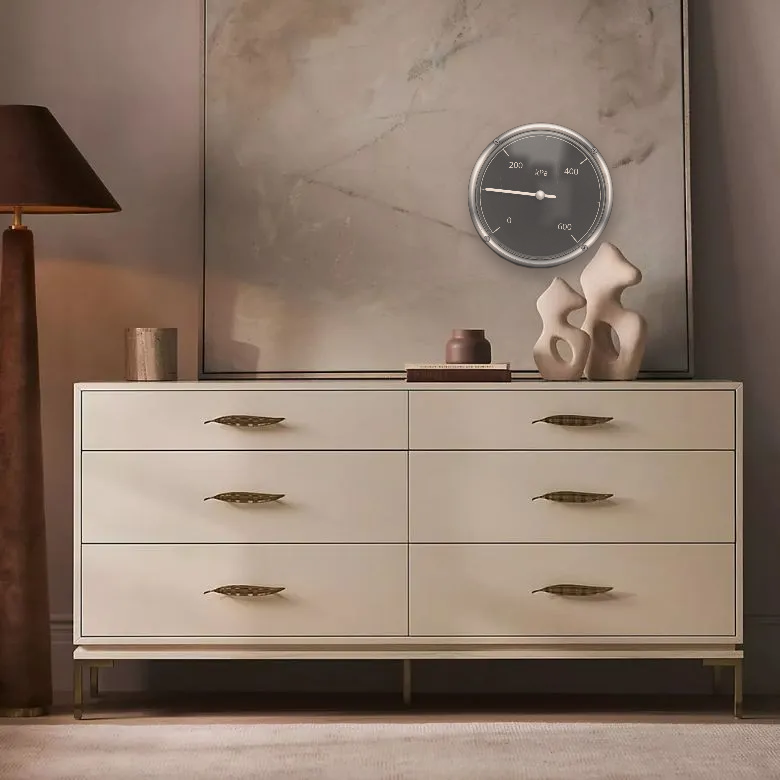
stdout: 100 (kPa)
